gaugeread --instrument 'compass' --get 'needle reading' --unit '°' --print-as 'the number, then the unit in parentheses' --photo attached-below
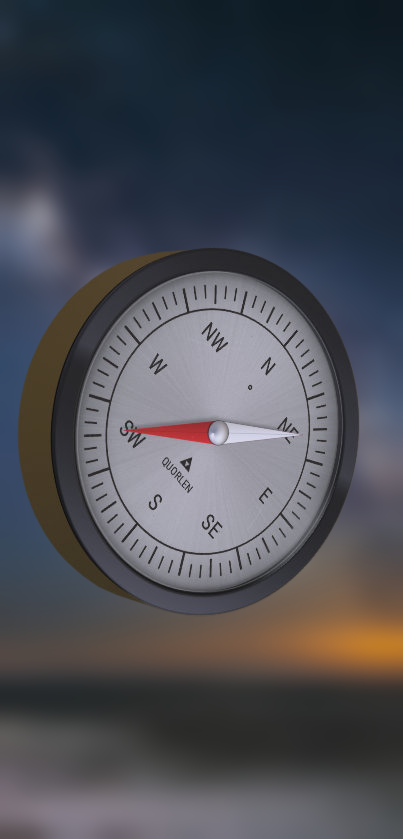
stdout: 227.5 (°)
